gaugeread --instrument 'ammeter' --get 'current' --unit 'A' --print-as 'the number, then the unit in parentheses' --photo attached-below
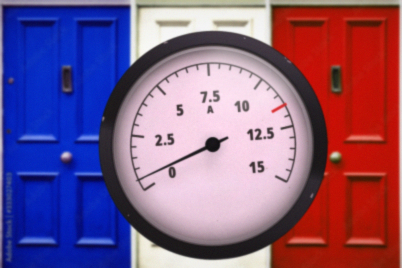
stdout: 0.5 (A)
